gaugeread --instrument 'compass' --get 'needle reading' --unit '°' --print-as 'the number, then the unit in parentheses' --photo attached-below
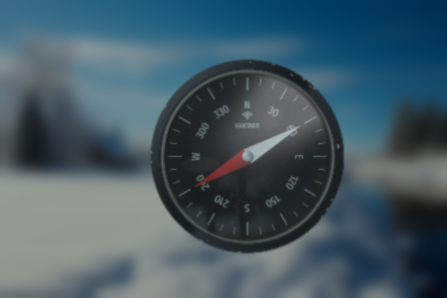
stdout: 240 (°)
